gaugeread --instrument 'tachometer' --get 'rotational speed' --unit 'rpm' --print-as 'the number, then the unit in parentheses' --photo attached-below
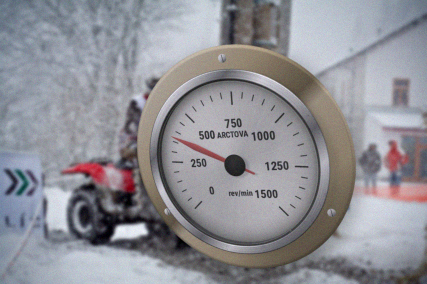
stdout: 375 (rpm)
